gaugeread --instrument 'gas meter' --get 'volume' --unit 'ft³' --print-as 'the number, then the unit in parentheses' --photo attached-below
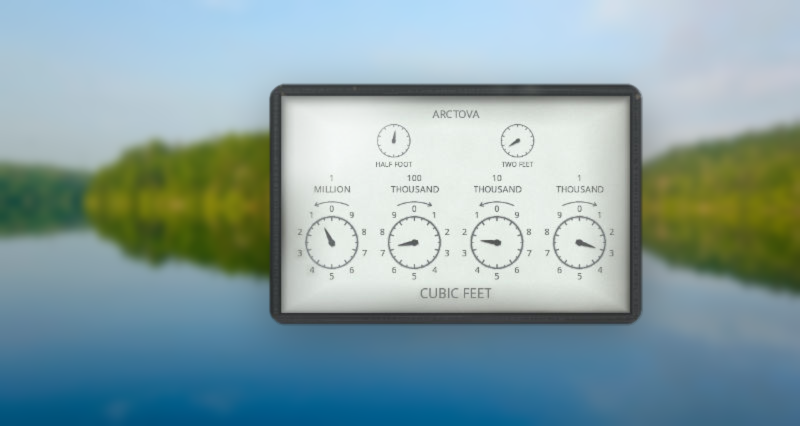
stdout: 72300 (ft³)
